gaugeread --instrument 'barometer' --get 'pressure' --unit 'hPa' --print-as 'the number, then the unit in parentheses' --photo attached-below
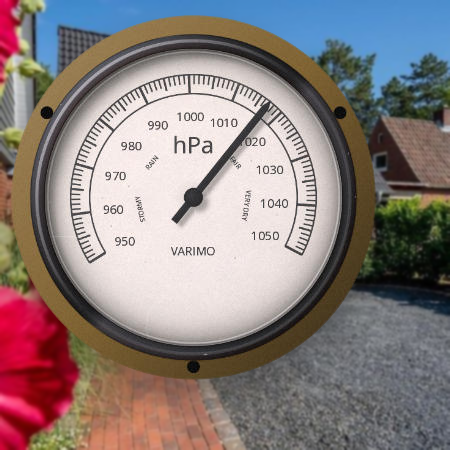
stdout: 1017 (hPa)
